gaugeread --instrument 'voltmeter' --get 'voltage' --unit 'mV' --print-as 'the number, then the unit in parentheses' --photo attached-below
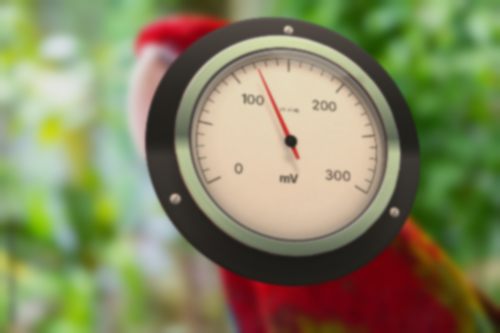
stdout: 120 (mV)
